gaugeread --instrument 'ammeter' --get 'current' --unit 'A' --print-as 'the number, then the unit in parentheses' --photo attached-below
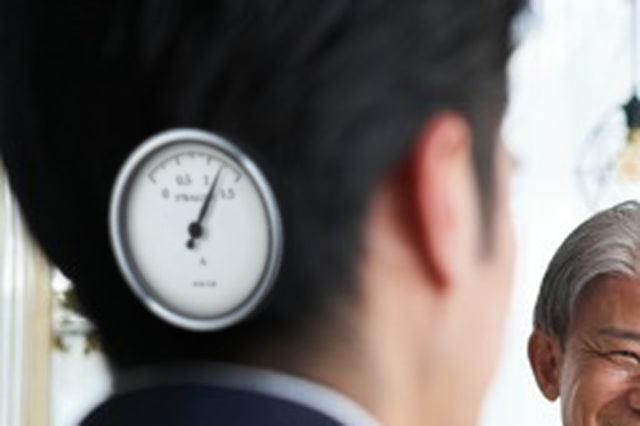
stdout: 1.25 (A)
